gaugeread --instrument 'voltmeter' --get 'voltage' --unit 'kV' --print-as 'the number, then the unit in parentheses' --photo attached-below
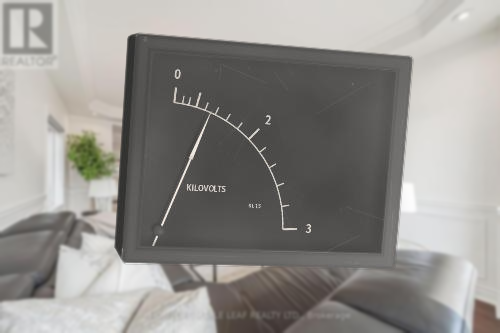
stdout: 1.3 (kV)
